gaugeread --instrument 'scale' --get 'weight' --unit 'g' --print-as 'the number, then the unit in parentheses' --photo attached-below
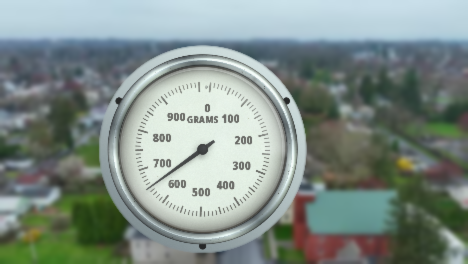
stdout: 650 (g)
